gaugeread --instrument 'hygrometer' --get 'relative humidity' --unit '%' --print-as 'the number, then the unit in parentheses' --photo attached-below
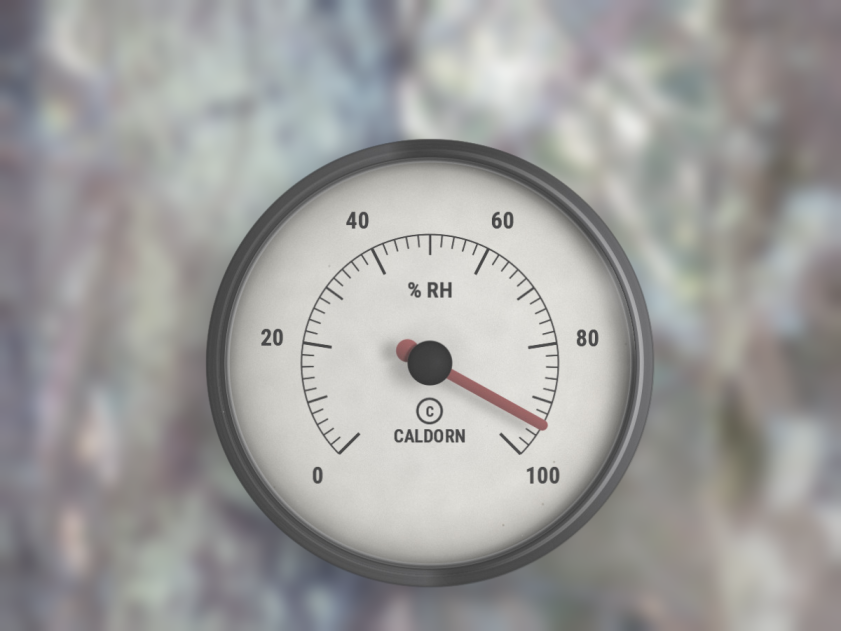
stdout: 94 (%)
